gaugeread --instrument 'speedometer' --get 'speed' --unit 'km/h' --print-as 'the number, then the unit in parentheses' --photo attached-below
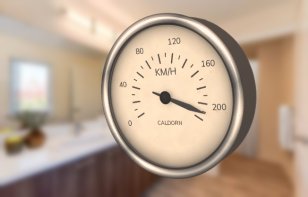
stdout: 210 (km/h)
